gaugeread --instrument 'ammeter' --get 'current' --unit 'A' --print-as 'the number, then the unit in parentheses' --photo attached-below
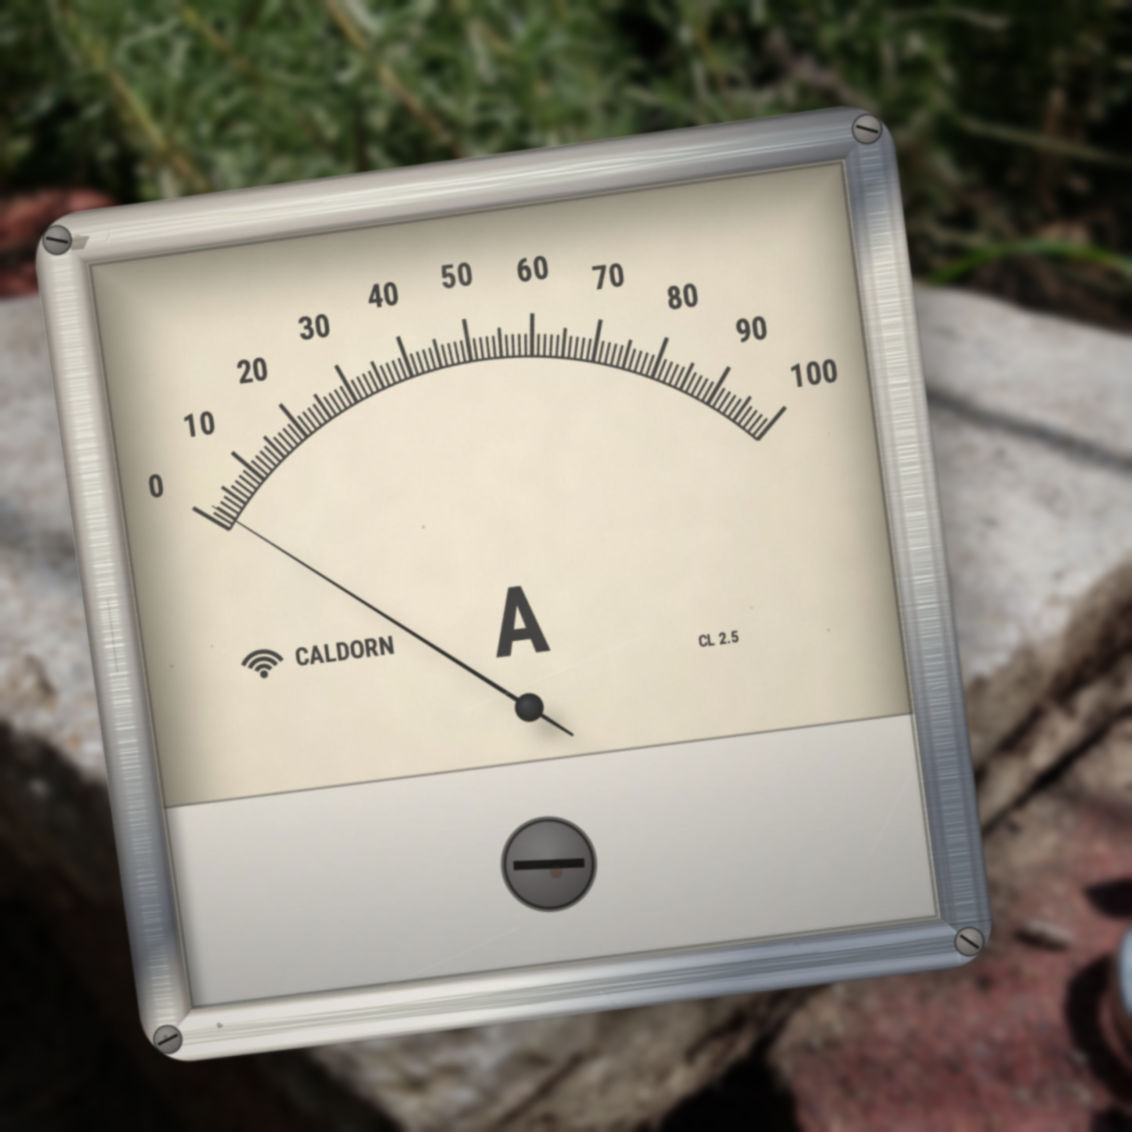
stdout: 2 (A)
